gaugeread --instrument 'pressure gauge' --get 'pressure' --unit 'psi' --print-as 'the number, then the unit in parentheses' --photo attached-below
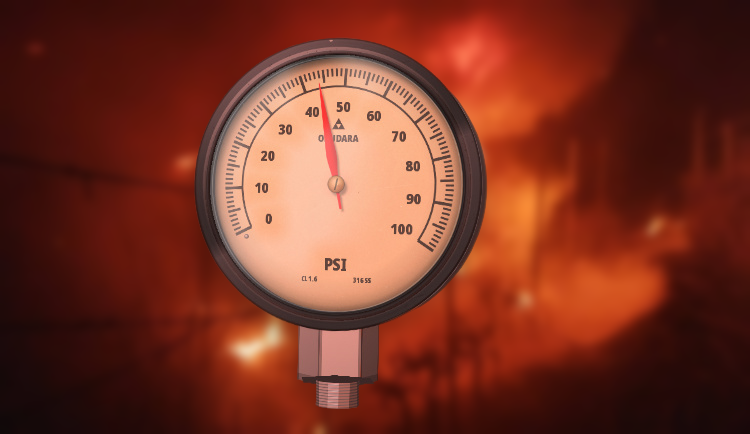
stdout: 44 (psi)
